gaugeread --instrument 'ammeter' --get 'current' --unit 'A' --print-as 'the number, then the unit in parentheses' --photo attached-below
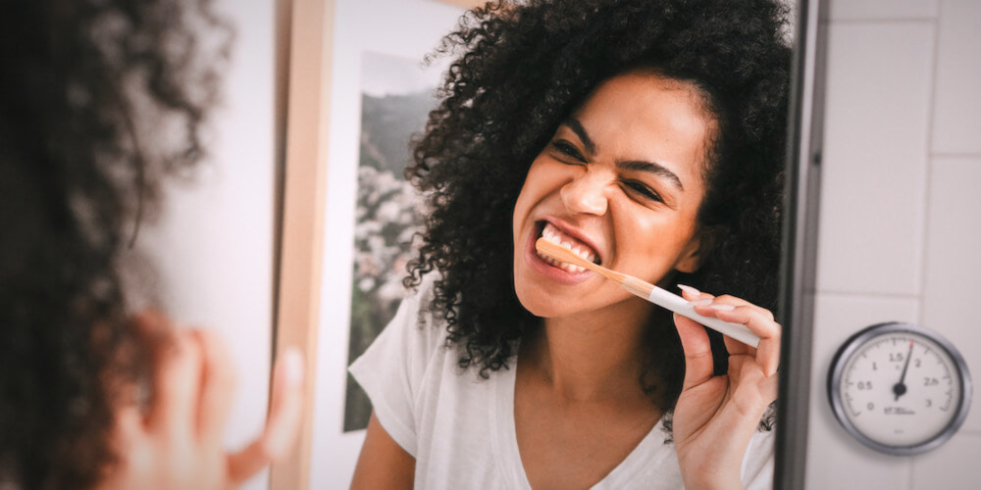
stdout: 1.75 (A)
